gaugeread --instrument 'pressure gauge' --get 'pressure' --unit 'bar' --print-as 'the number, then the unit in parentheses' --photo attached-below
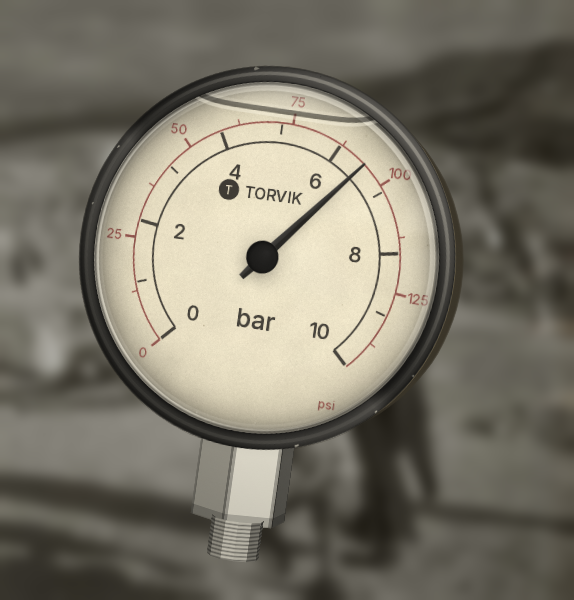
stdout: 6.5 (bar)
